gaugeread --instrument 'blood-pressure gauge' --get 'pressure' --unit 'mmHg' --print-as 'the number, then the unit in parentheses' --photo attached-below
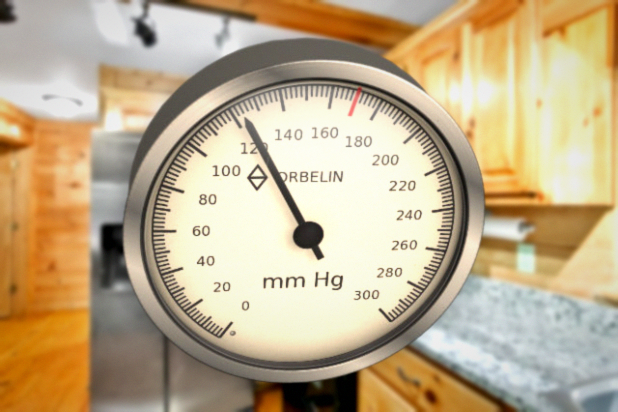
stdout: 124 (mmHg)
